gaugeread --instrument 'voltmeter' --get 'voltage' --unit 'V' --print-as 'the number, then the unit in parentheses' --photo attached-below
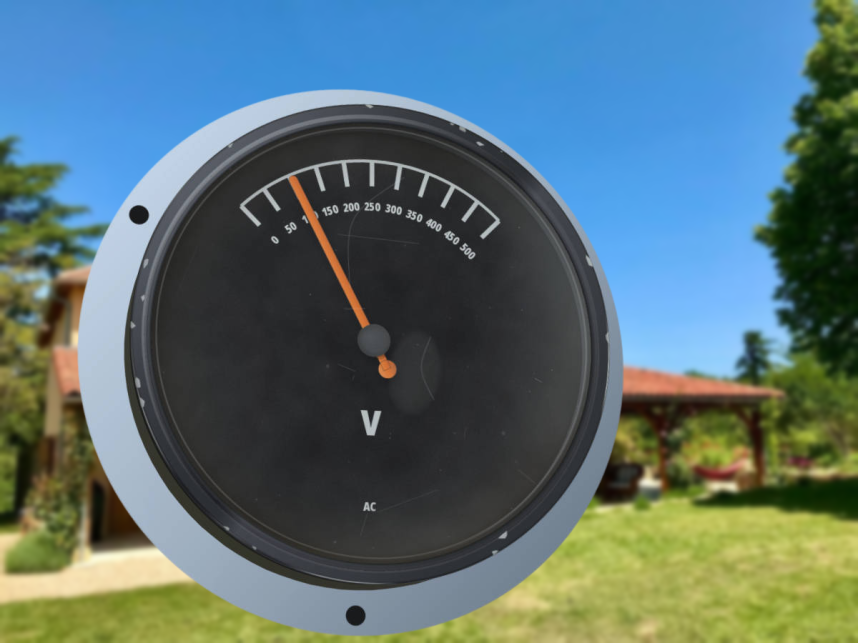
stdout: 100 (V)
